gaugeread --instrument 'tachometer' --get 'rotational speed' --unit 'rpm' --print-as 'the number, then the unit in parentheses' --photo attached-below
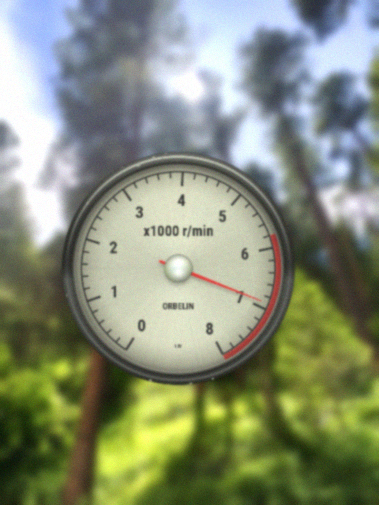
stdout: 6900 (rpm)
